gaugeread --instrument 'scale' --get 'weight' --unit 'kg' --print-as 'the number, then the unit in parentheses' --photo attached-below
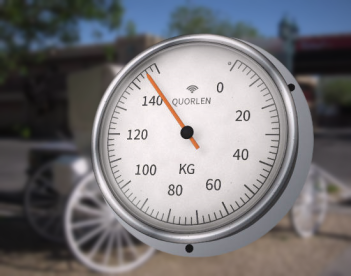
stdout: 146 (kg)
